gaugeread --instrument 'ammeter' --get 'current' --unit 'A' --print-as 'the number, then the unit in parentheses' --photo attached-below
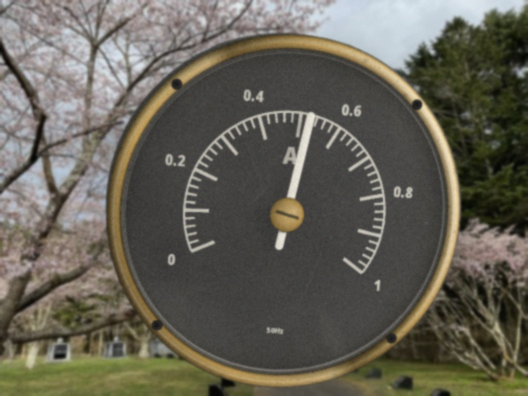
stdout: 0.52 (A)
